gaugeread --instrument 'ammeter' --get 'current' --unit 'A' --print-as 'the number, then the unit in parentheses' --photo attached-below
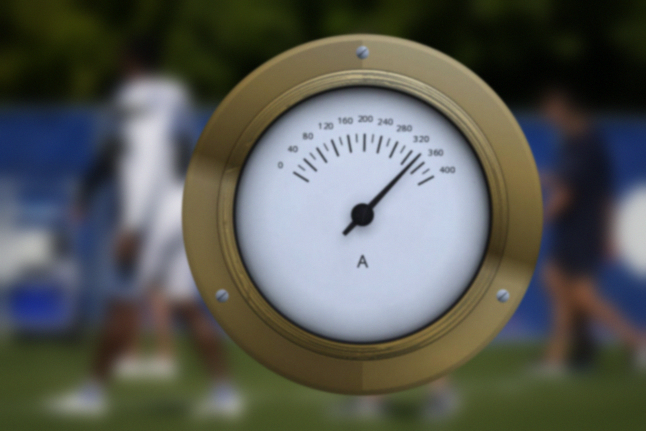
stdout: 340 (A)
